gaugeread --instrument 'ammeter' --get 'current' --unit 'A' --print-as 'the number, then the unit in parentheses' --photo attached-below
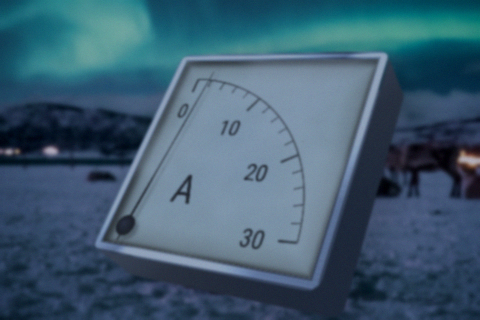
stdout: 2 (A)
